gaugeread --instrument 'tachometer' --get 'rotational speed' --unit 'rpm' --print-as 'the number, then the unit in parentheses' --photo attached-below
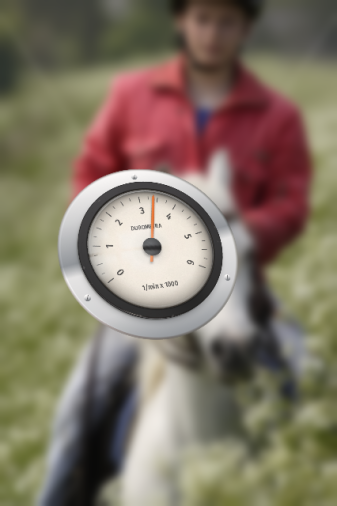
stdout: 3375 (rpm)
